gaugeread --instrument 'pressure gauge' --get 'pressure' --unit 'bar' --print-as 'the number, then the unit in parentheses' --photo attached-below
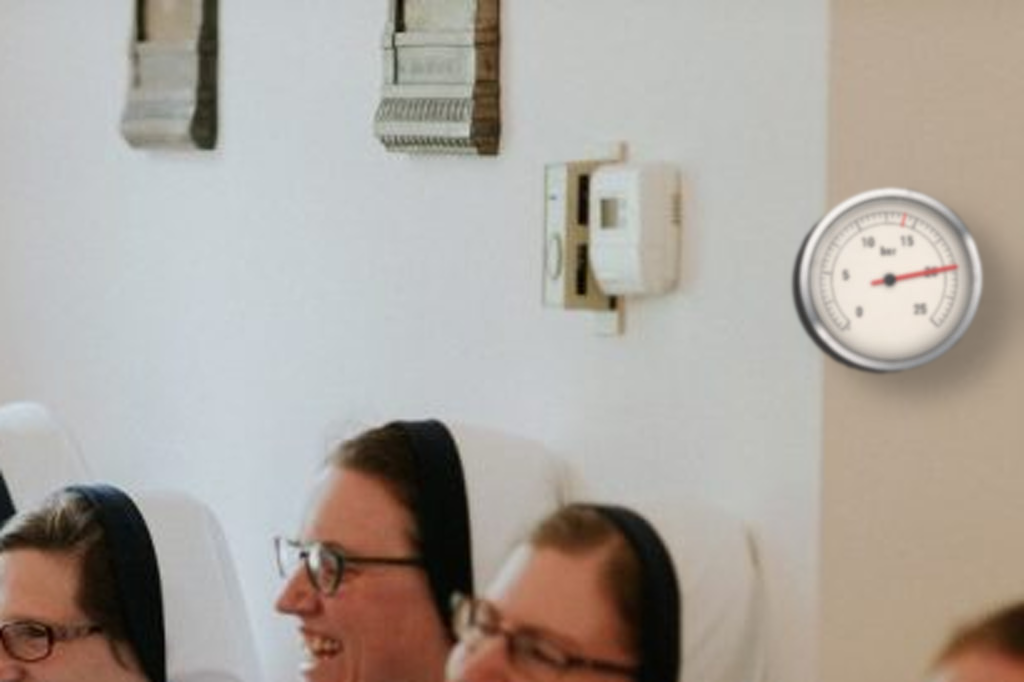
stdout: 20 (bar)
